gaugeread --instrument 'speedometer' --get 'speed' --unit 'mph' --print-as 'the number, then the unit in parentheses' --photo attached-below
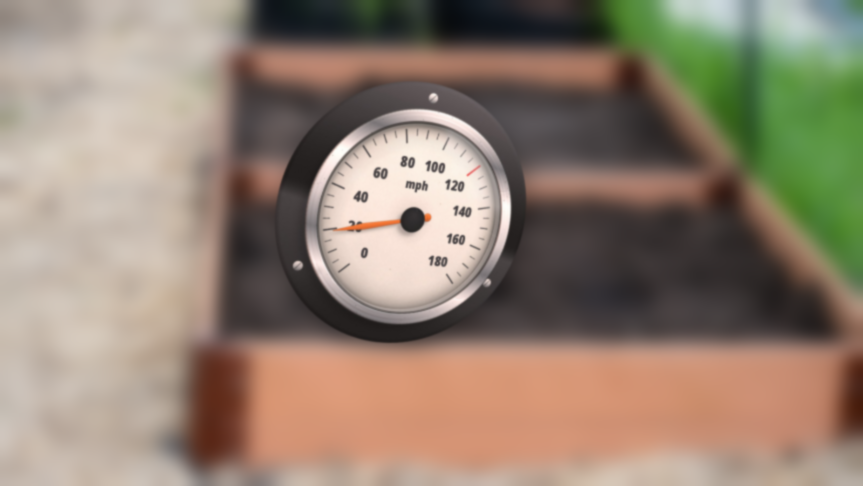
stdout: 20 (mph)
